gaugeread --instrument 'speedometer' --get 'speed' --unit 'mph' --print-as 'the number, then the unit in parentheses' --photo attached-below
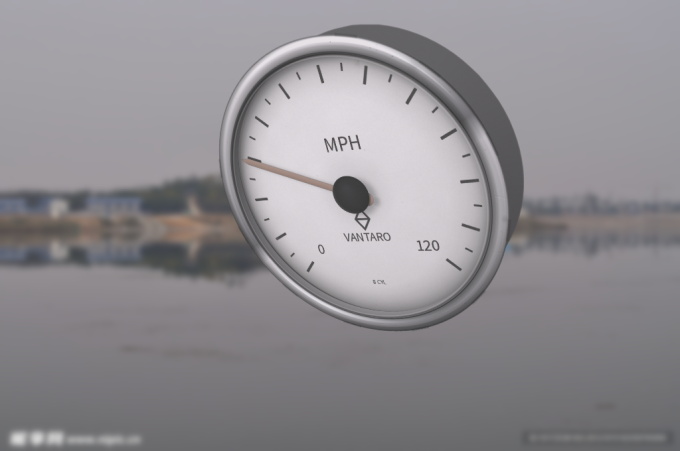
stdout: 30 (mph)
